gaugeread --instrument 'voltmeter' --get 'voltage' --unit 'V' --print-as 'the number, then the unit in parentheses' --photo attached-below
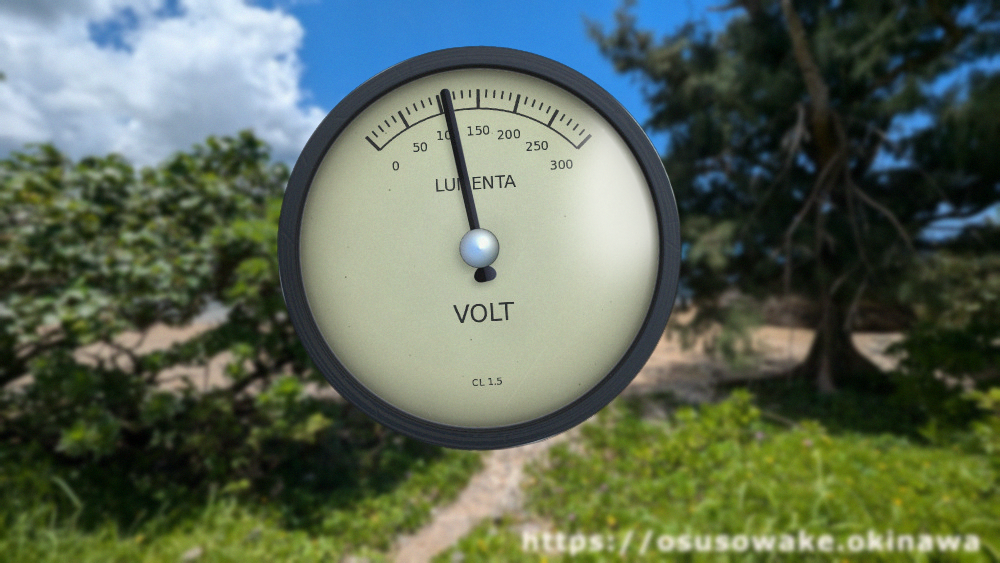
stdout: 110 (V)
